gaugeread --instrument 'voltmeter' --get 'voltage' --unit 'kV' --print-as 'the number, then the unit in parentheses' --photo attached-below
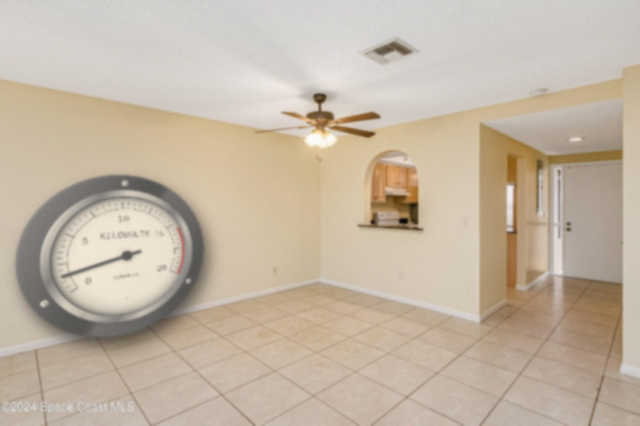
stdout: 1.5 (kV)
